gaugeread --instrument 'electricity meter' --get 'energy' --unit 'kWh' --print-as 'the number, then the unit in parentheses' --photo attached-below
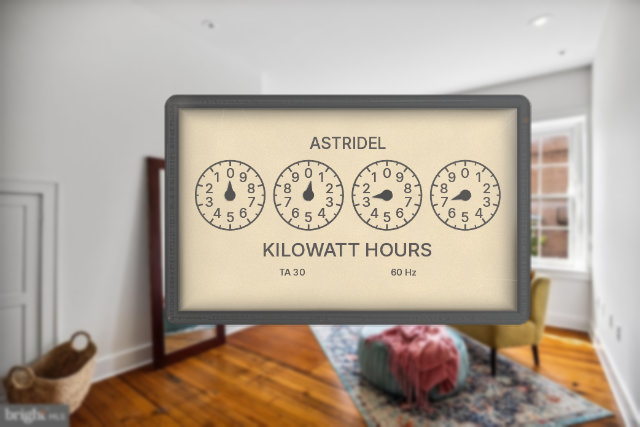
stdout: 27 (kWh)
